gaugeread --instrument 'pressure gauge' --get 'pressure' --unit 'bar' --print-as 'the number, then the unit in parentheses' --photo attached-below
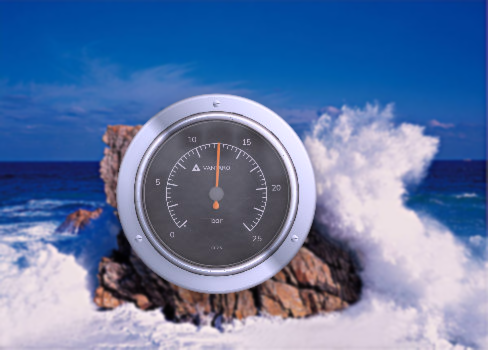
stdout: 12.5 (bar)
